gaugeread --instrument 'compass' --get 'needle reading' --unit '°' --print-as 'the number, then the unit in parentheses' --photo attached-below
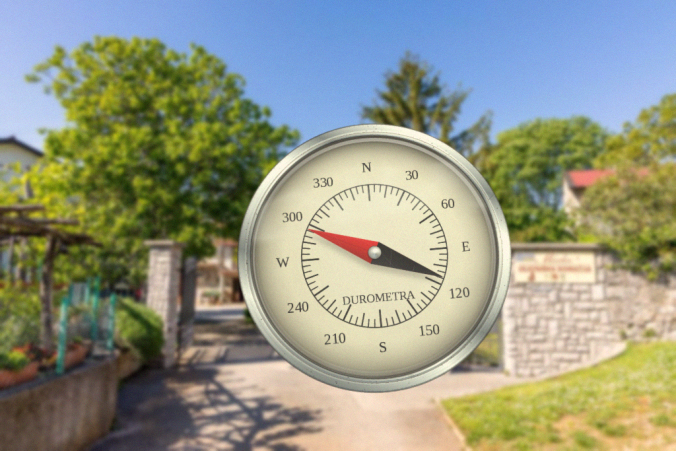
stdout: 295 (°)
